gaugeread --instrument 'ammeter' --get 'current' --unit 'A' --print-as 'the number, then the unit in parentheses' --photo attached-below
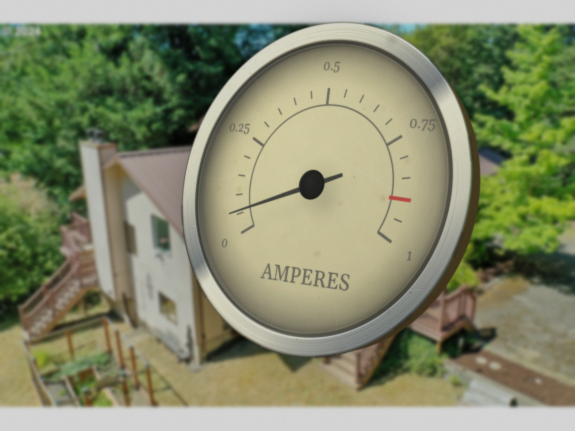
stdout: 0.05 (A)
